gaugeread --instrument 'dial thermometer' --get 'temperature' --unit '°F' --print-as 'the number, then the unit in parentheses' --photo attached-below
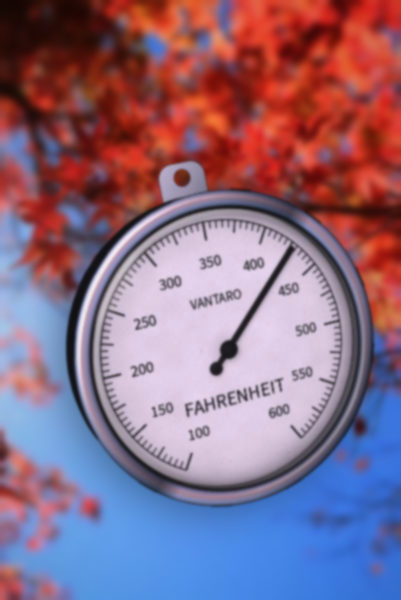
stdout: 425 (°F)
